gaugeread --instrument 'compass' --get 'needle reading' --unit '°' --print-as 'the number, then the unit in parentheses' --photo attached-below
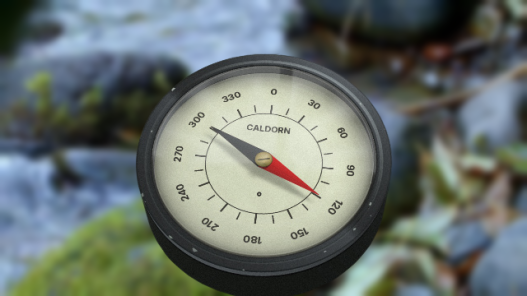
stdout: 120 (°)
